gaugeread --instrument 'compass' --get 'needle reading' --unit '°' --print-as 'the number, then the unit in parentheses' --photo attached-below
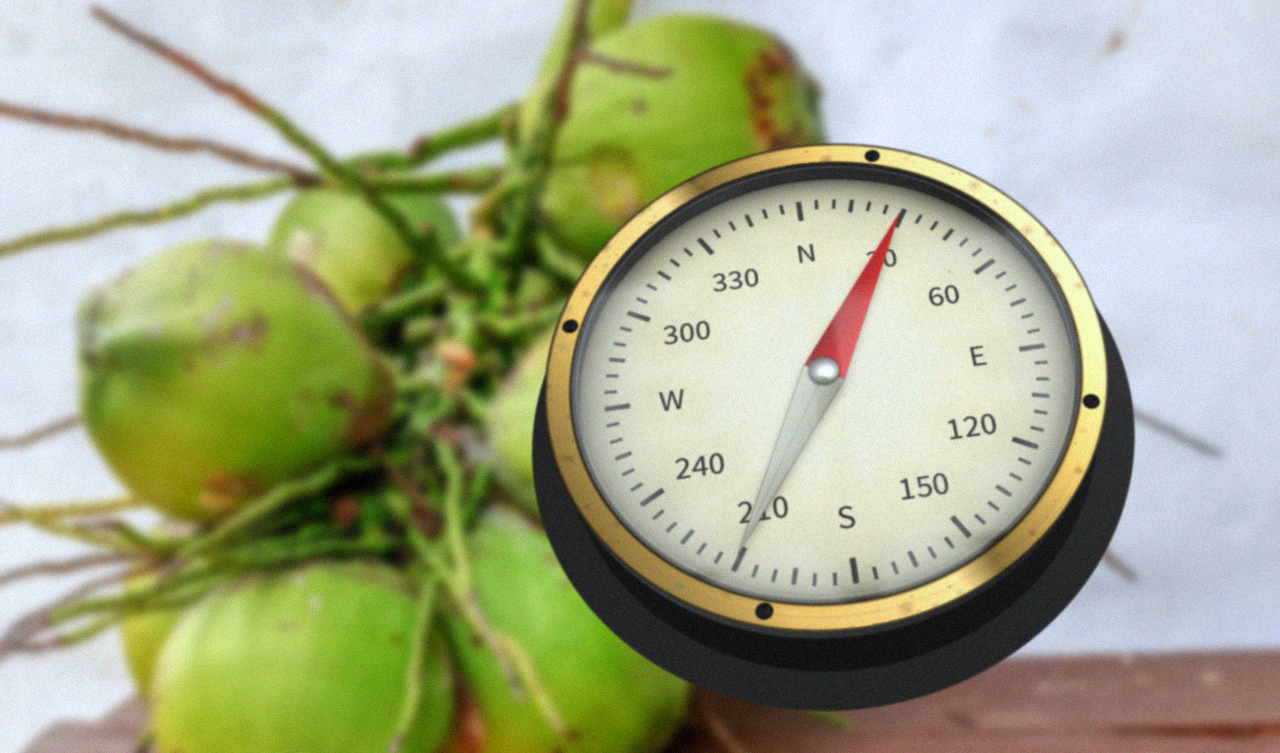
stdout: 30 (°)
